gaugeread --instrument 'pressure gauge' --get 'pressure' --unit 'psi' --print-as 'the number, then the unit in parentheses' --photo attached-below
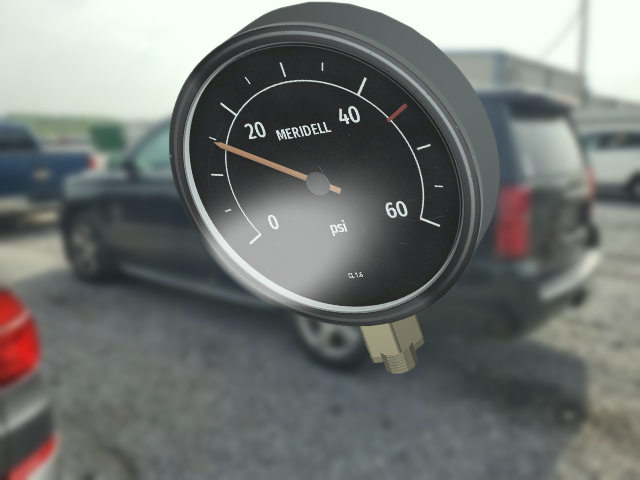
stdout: 15 (psi)
